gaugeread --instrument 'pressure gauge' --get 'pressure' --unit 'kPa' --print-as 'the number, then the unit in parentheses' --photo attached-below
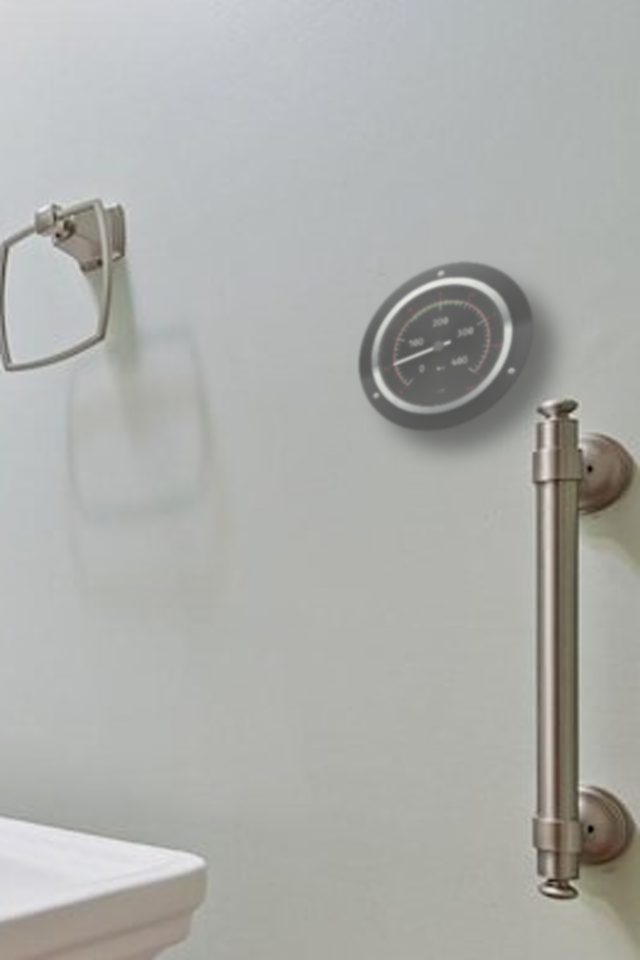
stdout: 50 (kPa)
